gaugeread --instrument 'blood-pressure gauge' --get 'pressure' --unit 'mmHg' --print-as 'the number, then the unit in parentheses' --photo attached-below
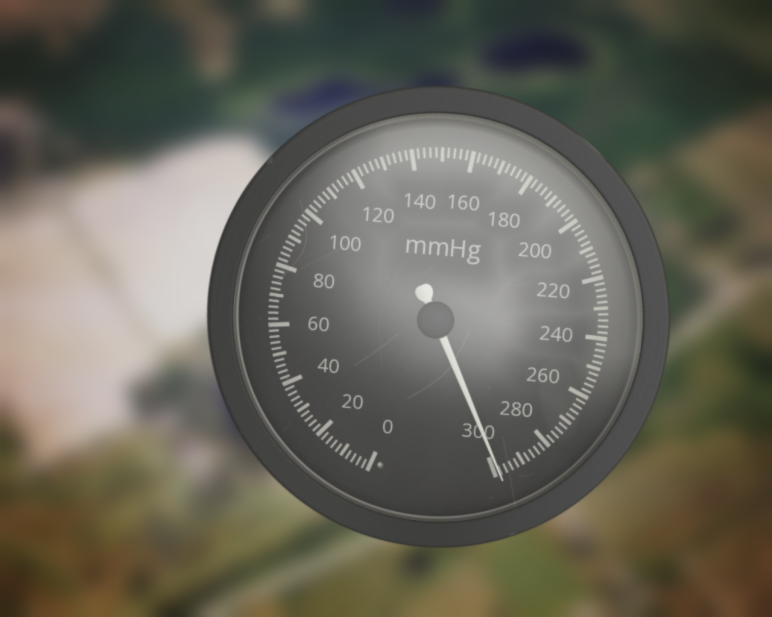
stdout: 298 (mmHg)
